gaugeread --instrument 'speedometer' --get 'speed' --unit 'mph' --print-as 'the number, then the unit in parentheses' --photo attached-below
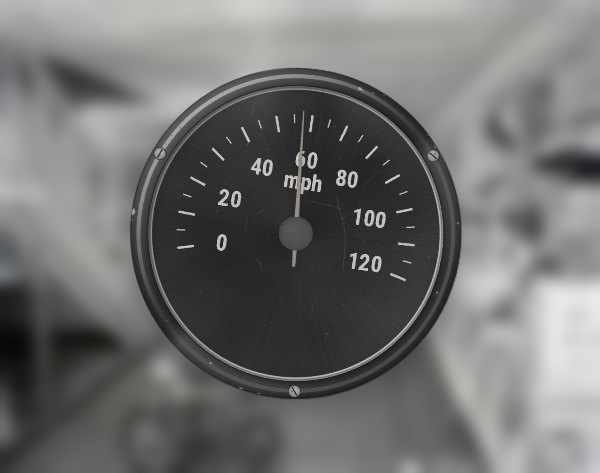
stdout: 57.5 (mph)
